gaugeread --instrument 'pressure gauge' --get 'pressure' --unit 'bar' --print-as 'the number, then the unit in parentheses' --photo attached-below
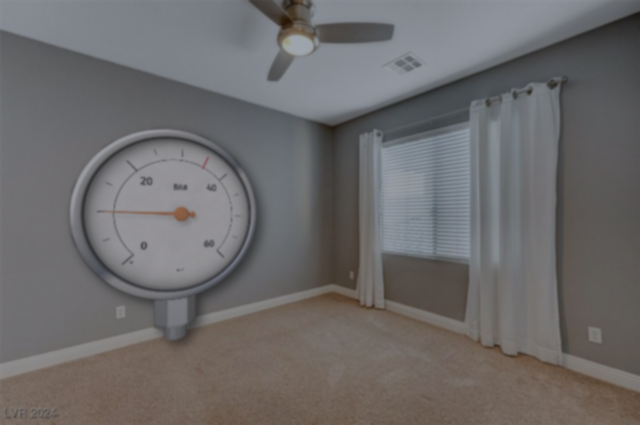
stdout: 10 (bar)
